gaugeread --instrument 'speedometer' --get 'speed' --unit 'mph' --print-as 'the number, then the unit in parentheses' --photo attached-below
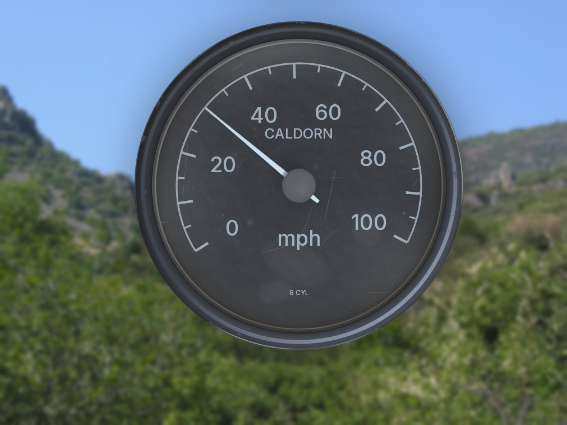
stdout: 30 (mph)
